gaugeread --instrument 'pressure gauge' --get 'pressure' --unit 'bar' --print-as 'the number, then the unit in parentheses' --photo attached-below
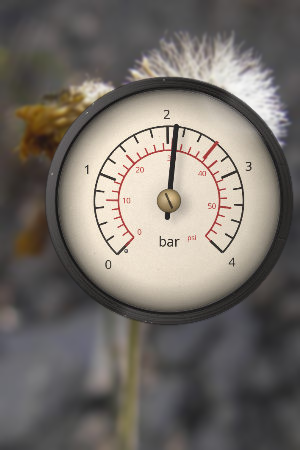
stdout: 2.1 (bar)
